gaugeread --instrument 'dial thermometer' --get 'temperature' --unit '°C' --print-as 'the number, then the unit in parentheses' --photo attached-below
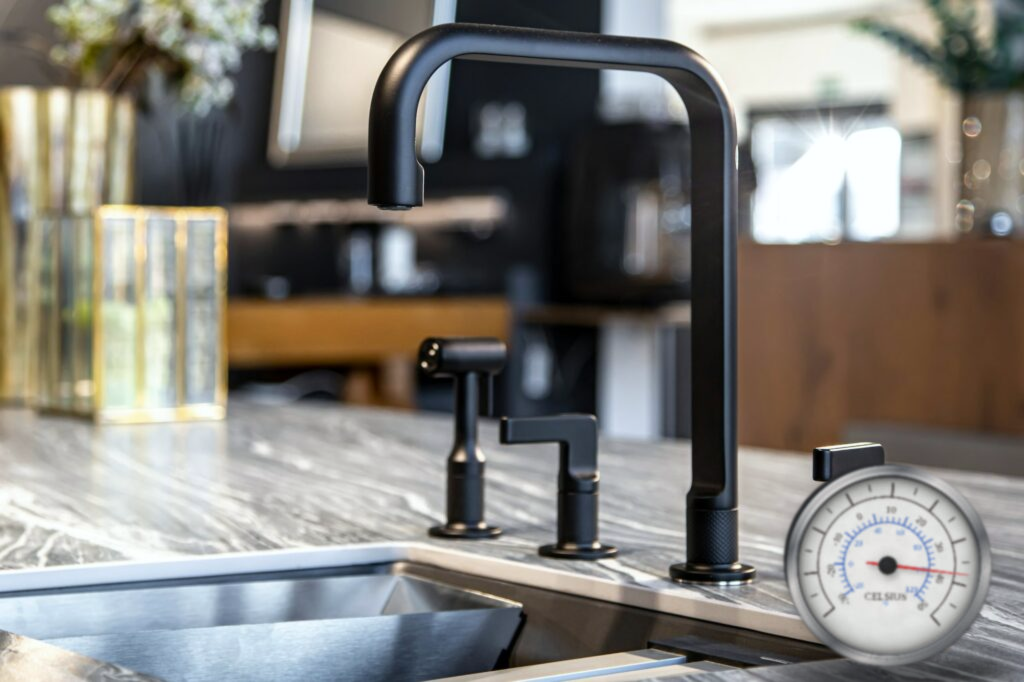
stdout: 37.5 (°C)
